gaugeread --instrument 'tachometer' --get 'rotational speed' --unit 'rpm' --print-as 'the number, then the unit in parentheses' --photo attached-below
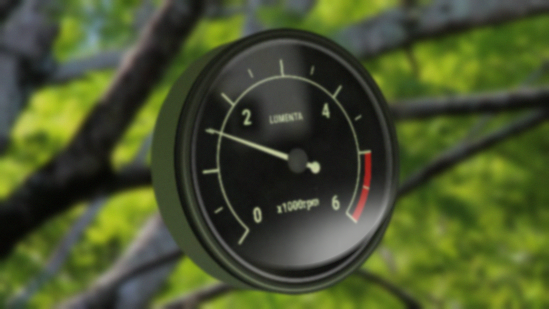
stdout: 1500 (rpm)
